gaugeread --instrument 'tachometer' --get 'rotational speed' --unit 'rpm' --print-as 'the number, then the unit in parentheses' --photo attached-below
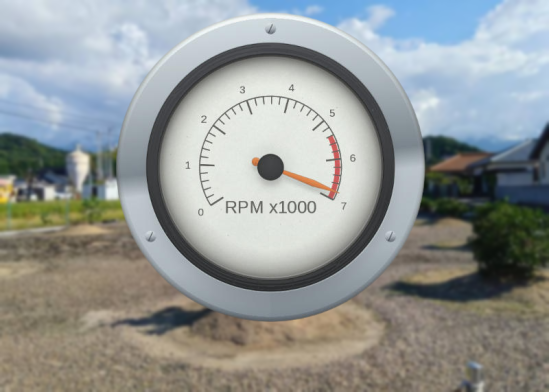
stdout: 6800 (rpm)
